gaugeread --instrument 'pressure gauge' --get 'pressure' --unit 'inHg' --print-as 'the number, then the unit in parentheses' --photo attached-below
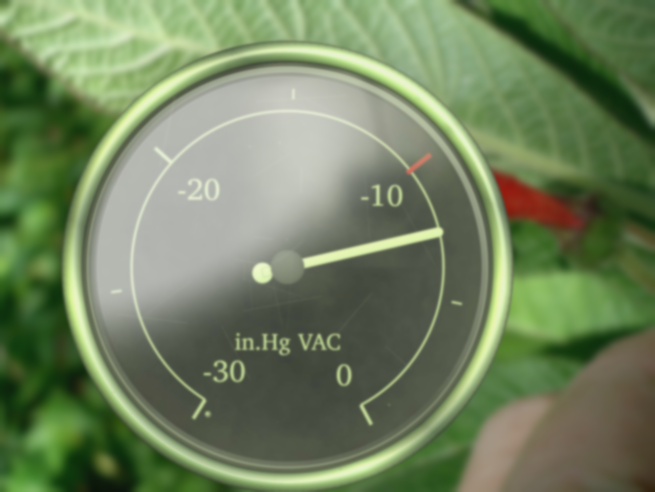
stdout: -7.5 (inHg)
